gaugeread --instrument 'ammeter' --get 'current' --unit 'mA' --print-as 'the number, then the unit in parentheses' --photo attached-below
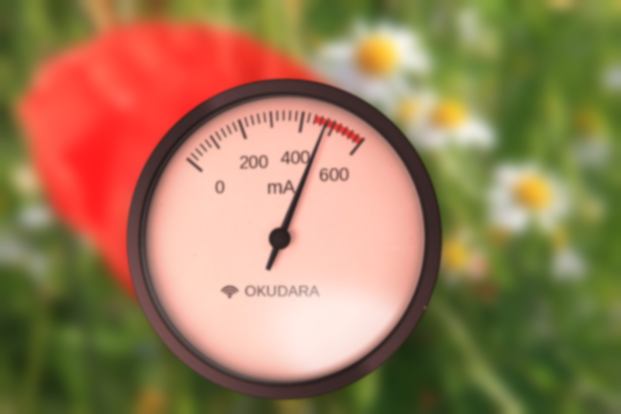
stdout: 480 (mA)
